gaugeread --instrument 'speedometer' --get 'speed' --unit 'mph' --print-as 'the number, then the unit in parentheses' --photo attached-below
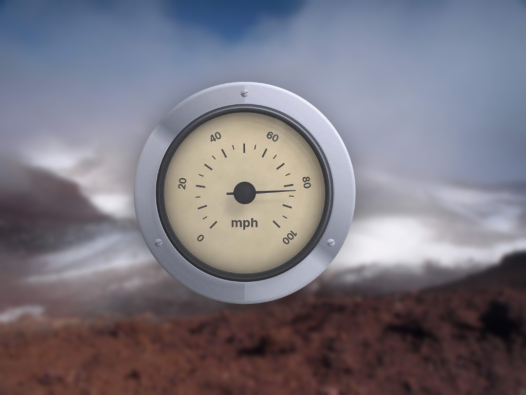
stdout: 82.5 (mph)
